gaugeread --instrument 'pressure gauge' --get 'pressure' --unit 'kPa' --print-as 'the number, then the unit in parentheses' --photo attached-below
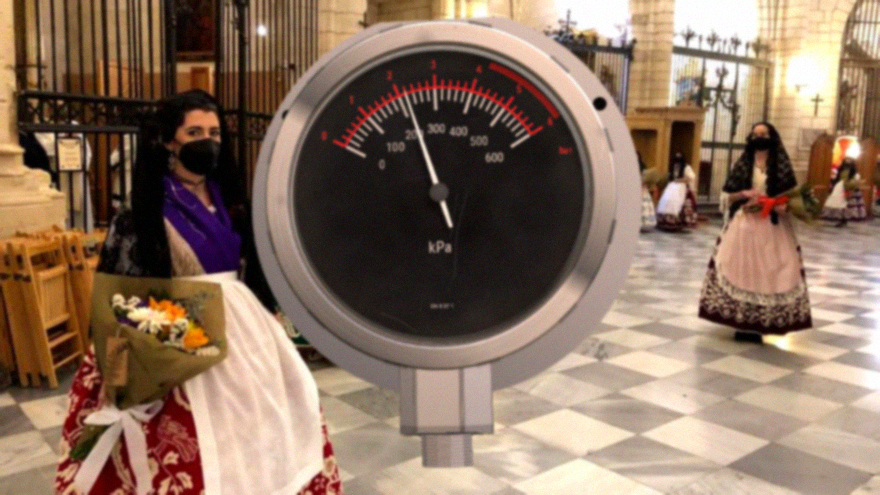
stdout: 220 (kPa)
